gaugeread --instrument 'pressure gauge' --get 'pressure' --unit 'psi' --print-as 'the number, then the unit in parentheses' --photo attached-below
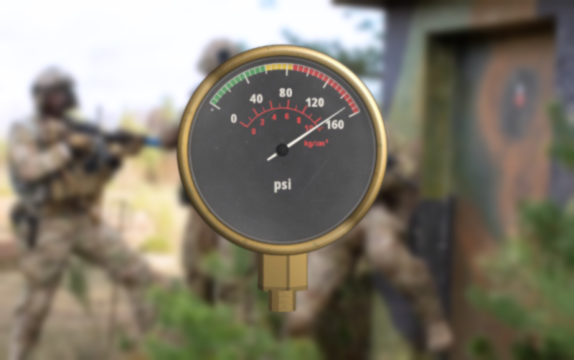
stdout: 150 (psi)
